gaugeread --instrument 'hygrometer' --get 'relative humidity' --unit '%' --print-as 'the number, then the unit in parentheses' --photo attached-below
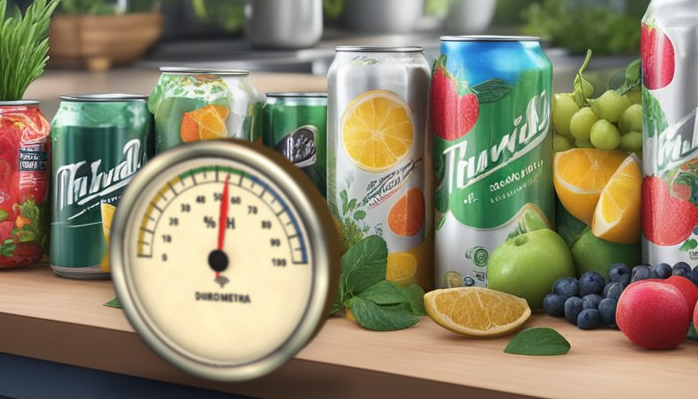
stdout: 55 (%)
